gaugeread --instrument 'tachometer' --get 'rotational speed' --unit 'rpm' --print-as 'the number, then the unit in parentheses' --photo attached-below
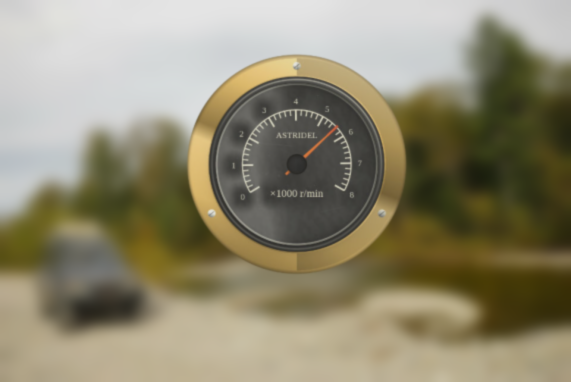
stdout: 5600 (rpm)
